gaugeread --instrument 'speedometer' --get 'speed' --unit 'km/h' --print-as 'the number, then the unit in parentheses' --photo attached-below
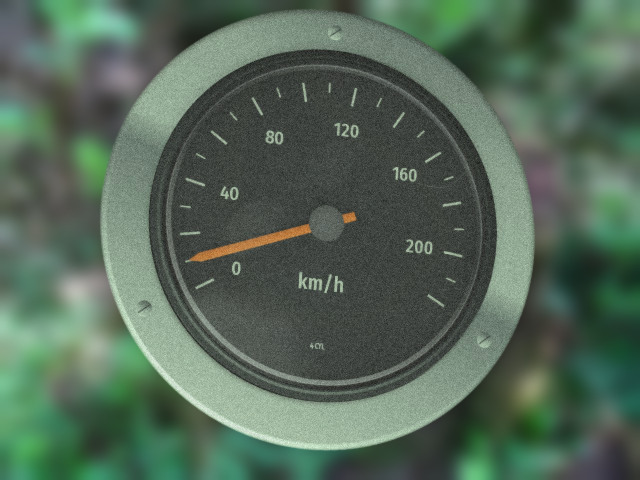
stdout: 10 (km/h)
